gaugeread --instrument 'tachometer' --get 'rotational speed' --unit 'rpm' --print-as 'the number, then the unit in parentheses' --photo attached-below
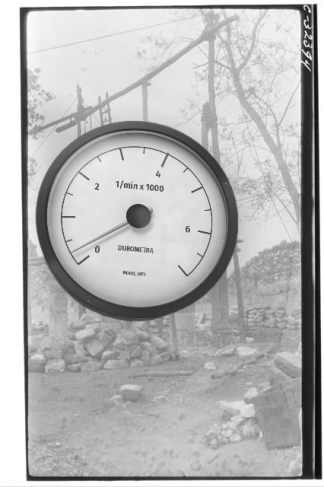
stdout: 250 (rpm)
